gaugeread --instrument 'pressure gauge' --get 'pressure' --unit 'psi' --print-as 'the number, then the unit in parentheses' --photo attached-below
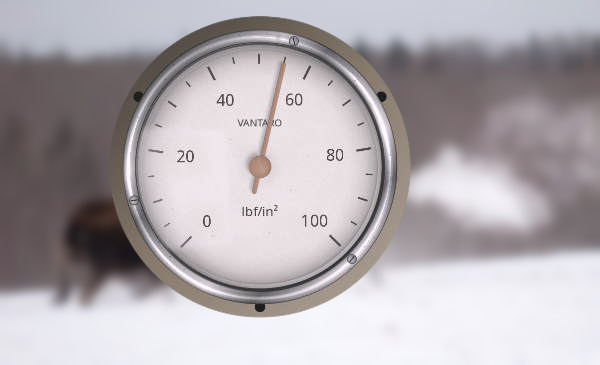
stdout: 55 (psi)
